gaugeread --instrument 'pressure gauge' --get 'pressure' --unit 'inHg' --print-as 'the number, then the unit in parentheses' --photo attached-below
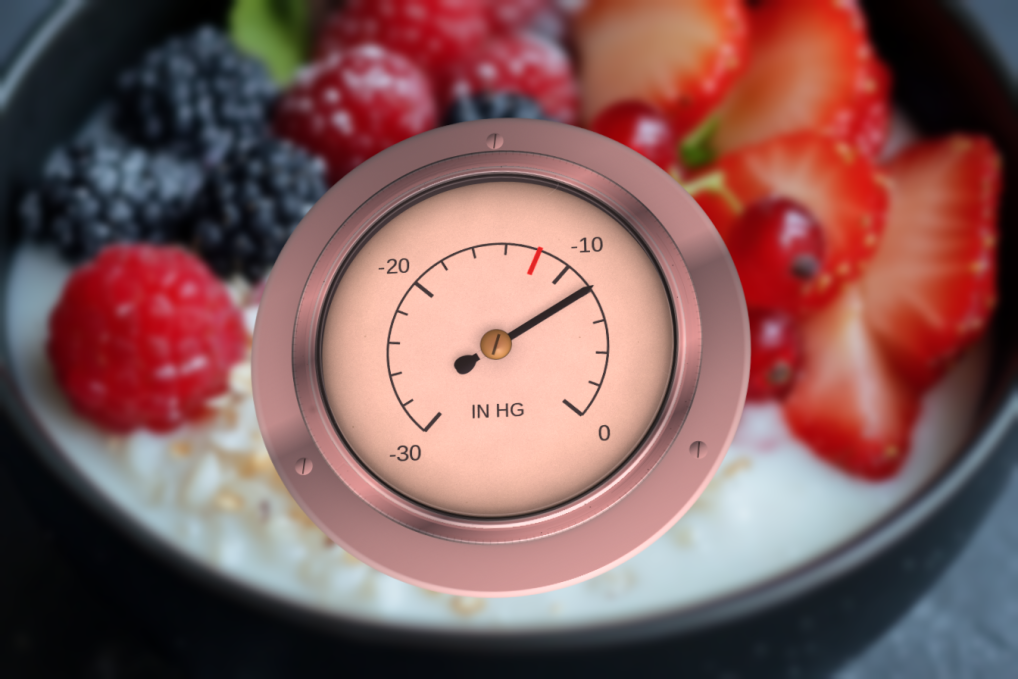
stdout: -8 (inHg)
